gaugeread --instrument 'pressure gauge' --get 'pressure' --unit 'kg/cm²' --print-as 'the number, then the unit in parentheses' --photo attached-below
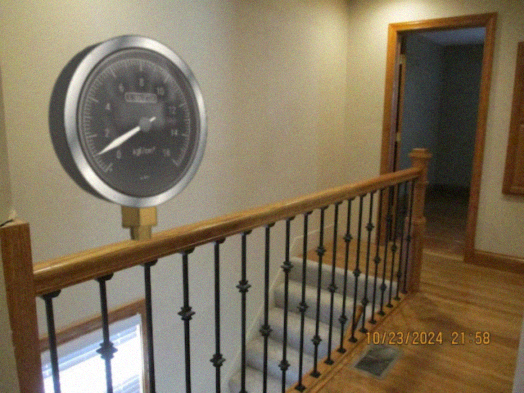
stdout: 1 (kg/cm²)
